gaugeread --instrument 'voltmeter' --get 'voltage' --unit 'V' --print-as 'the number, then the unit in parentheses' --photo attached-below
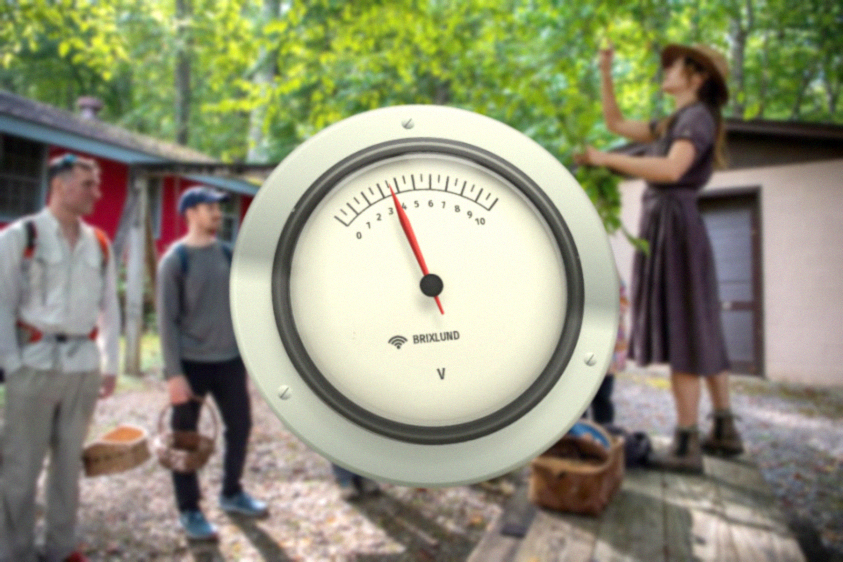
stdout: 3.5 (V)
